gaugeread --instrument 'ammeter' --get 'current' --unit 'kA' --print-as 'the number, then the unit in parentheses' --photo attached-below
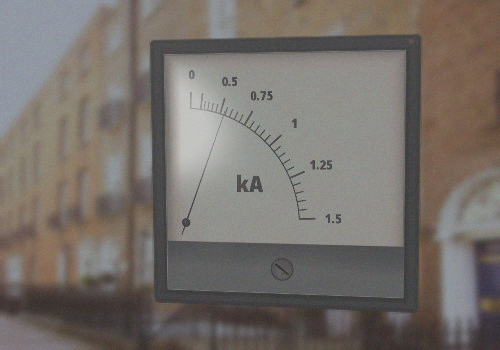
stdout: 0.55 (kA)
